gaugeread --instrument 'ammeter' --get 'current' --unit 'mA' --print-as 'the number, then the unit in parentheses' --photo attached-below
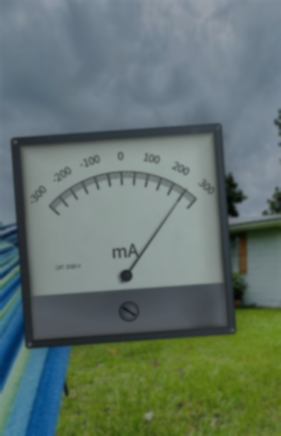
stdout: 250 (mA)
